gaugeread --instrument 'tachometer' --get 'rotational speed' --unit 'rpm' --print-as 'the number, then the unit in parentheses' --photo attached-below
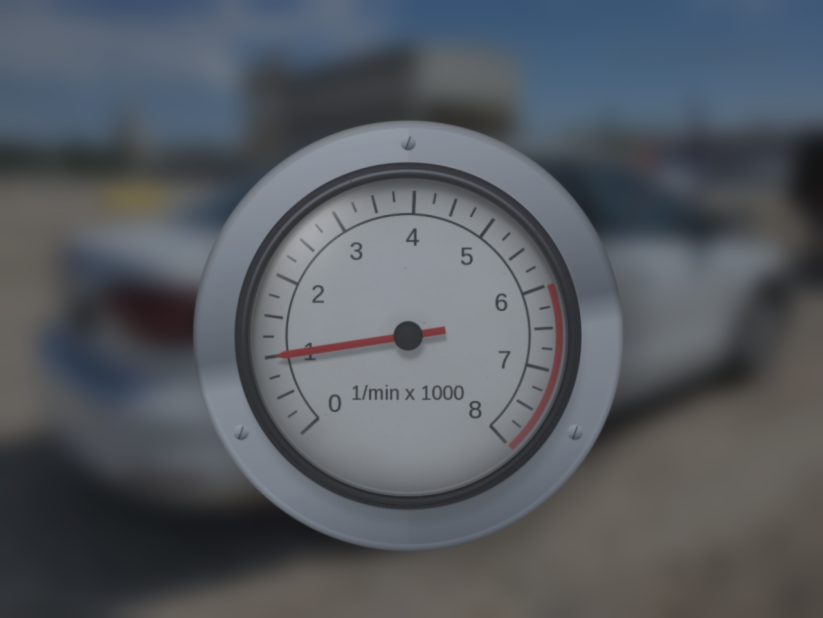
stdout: 1000 (rpm)
